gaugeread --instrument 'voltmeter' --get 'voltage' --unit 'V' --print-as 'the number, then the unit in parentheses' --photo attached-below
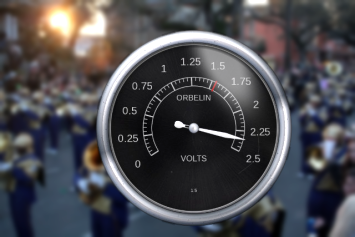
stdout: 2.35 (V)
